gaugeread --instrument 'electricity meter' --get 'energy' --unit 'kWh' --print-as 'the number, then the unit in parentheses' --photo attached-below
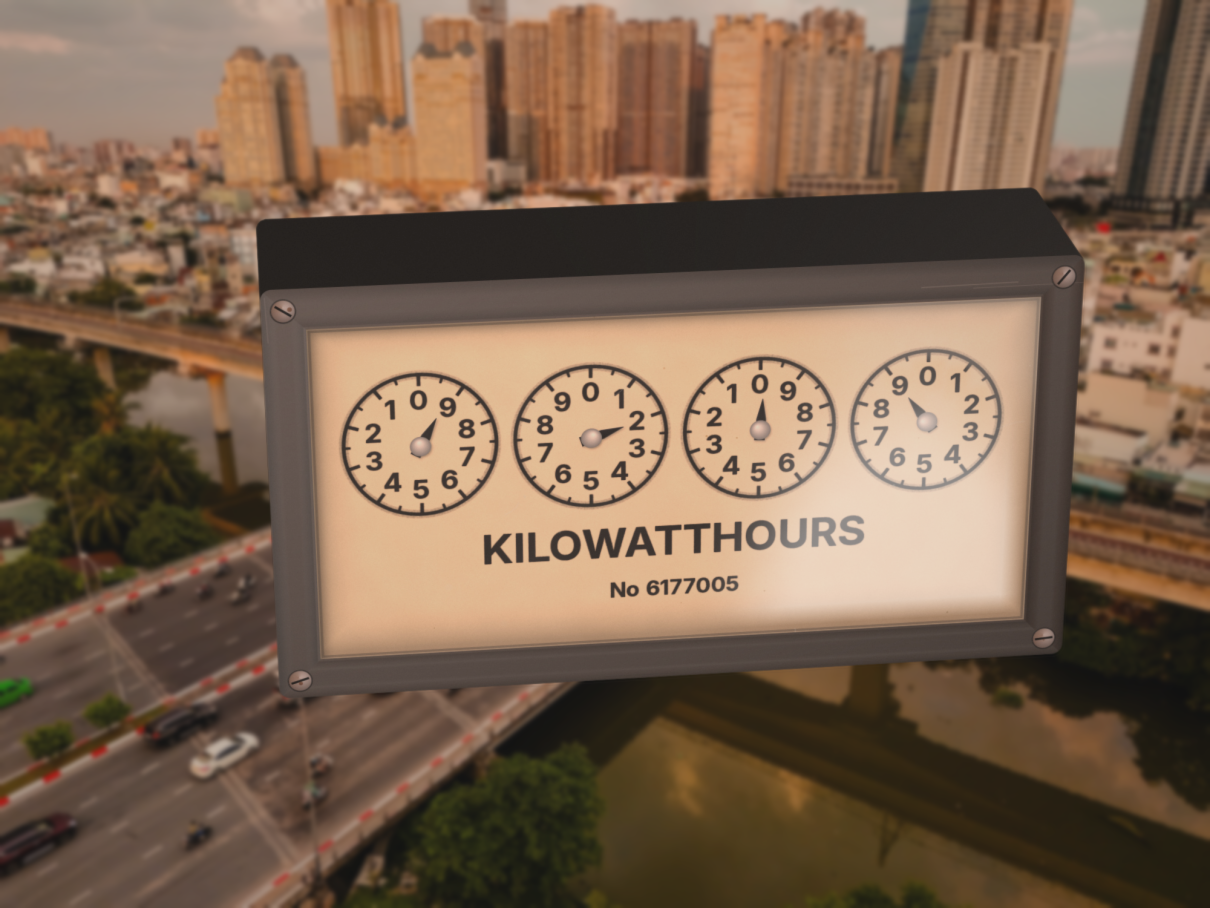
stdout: 9199 (kWh)
